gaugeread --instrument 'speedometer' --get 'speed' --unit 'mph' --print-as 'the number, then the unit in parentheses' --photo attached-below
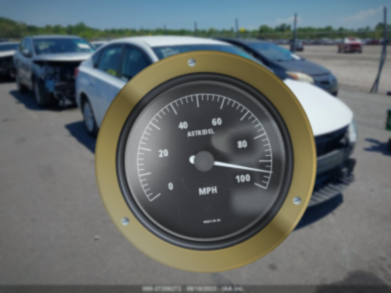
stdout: 94 (mph)
